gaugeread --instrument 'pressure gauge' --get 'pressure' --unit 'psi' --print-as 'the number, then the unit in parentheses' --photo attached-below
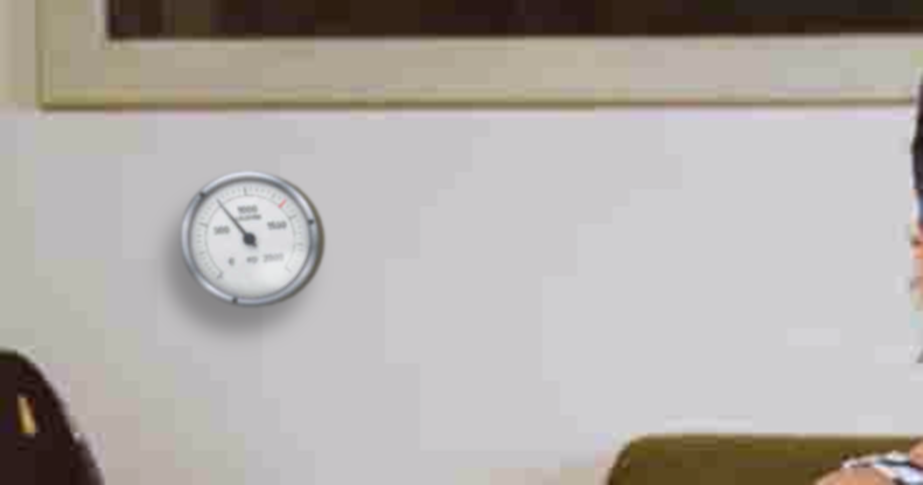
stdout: 750 (psi)
